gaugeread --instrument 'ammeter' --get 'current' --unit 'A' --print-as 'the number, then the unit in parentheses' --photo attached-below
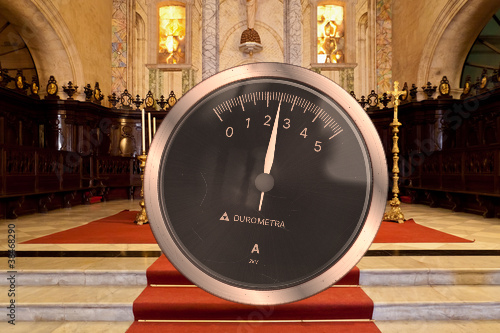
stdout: 2.5 (A)
